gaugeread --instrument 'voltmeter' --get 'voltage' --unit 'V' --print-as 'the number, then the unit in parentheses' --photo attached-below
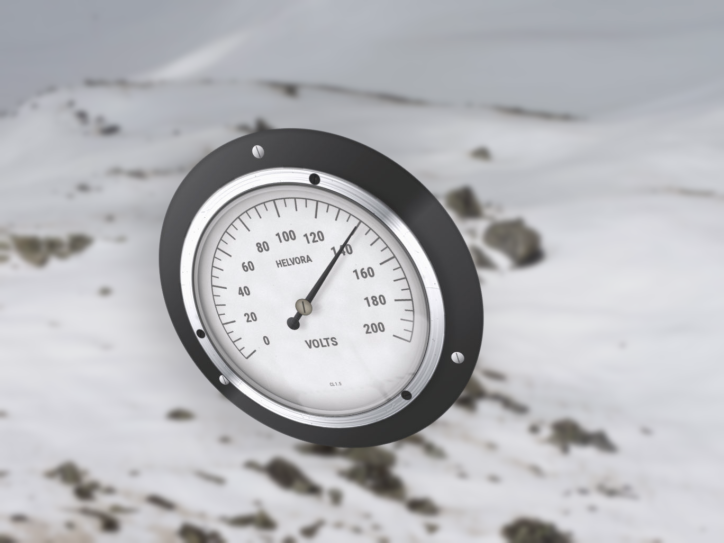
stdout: 140 (V)
